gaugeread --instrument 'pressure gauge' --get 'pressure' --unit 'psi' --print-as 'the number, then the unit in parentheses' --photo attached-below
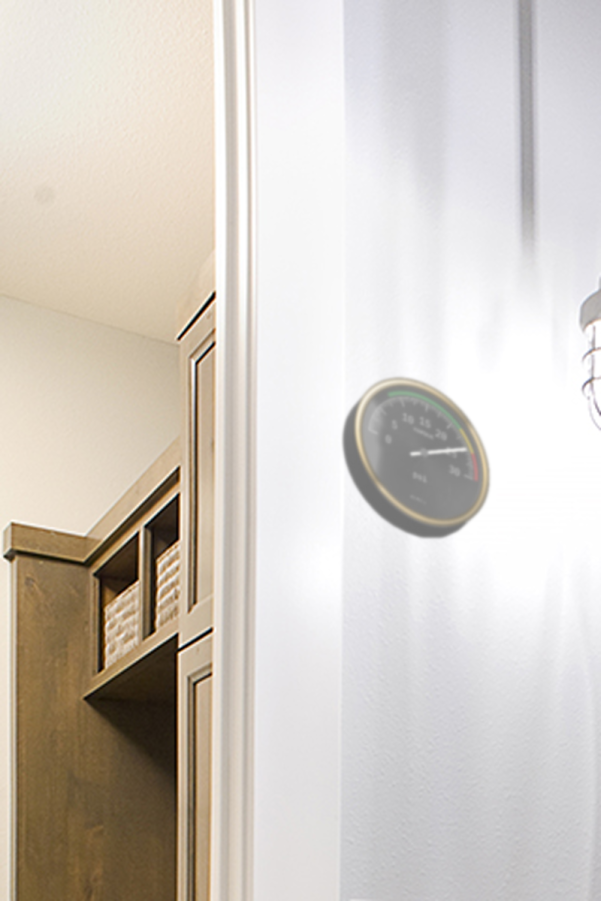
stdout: 25 (psi)
